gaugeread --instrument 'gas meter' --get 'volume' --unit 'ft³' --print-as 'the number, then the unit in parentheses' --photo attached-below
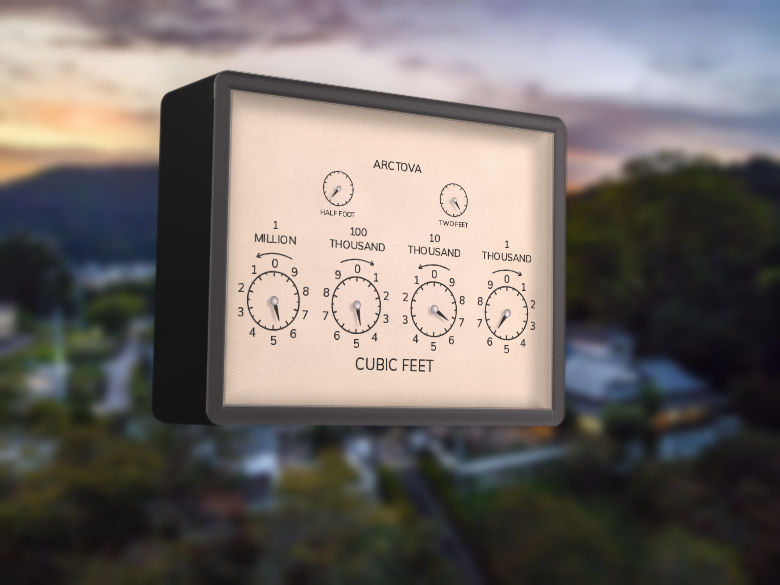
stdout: 546600 (ft³)
